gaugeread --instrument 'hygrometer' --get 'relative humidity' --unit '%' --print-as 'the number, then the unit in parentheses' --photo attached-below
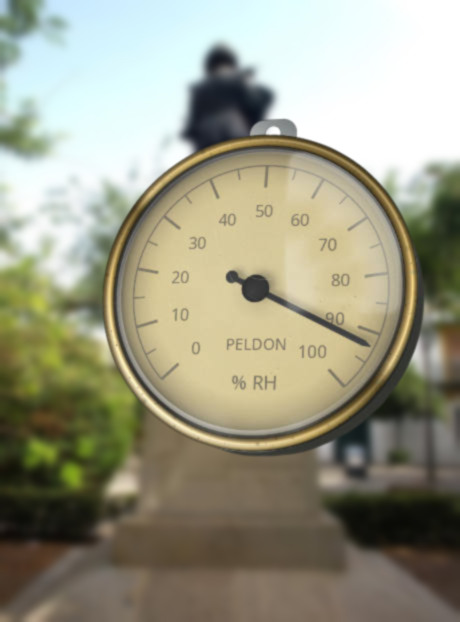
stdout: 92.5 (%)
